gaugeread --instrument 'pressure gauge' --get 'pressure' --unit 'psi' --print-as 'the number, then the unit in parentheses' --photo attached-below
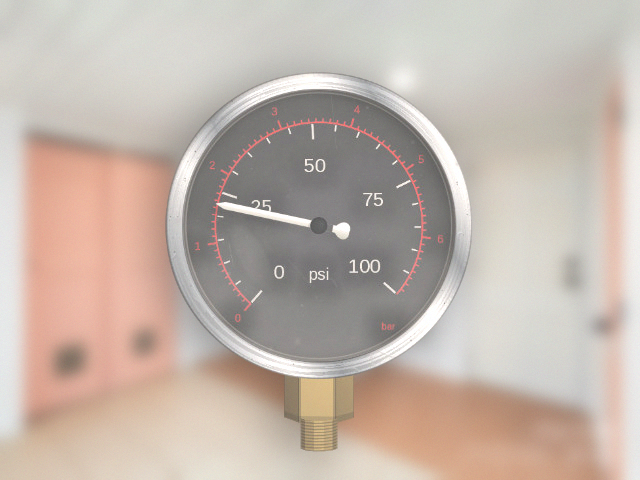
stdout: 22.5 (psi)
